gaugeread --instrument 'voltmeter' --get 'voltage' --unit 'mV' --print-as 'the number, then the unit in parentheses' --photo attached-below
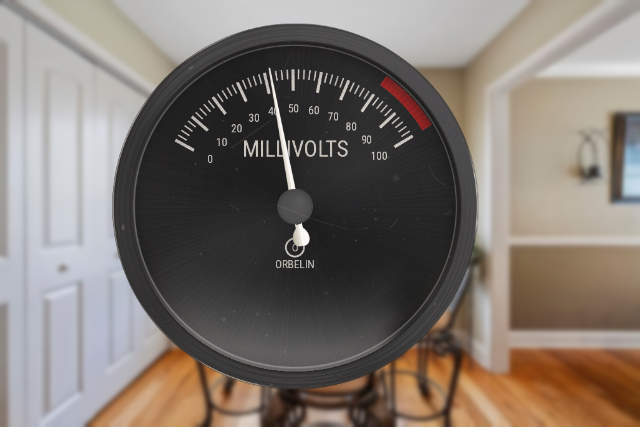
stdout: 42 (mV)
